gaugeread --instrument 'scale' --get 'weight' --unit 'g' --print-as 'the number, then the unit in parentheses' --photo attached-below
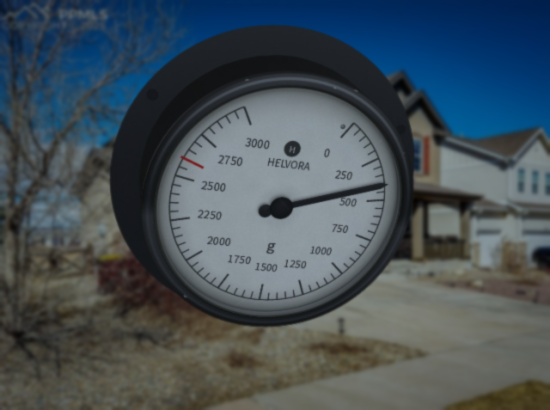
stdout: 400 (g)
